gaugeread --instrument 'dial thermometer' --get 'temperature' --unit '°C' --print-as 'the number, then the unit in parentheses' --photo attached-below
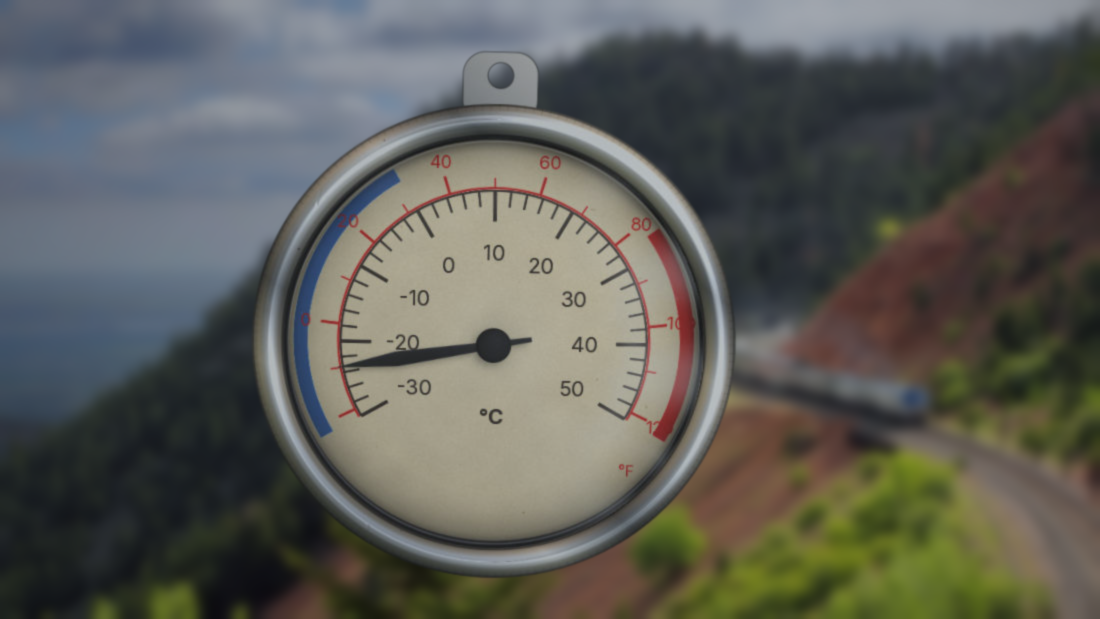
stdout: -23 (°C)
